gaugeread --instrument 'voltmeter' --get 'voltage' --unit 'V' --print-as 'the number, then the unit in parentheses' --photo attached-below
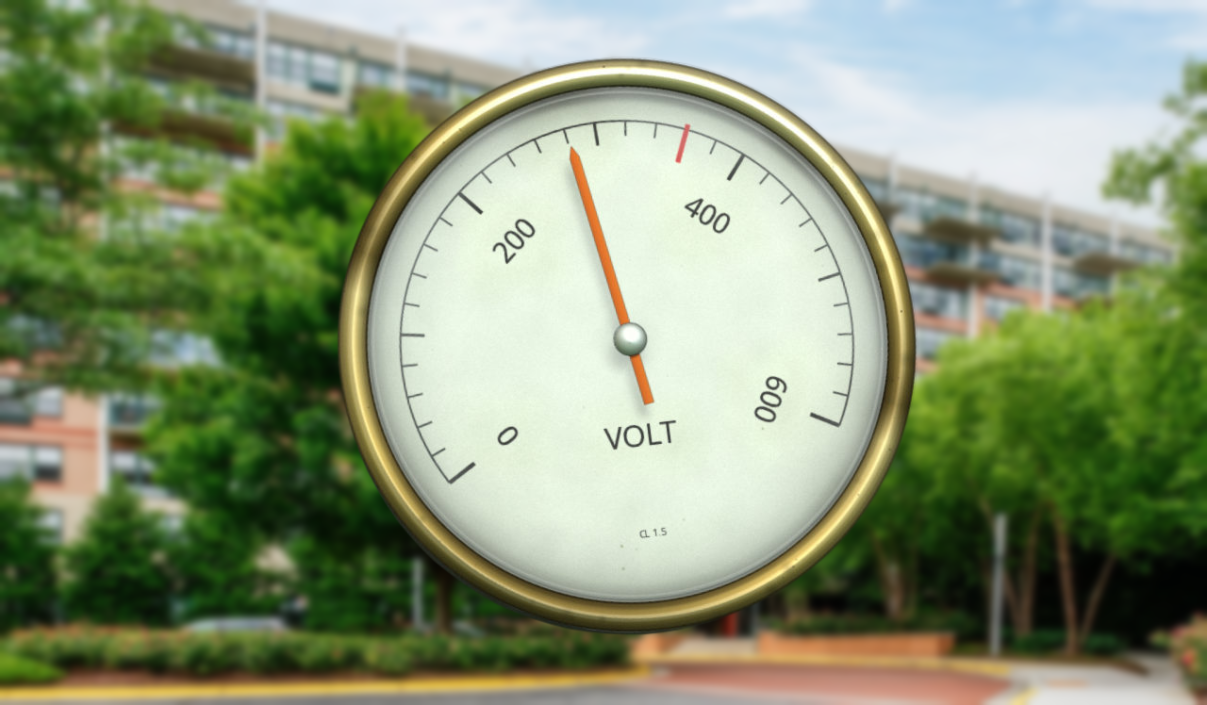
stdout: 280 (V)
